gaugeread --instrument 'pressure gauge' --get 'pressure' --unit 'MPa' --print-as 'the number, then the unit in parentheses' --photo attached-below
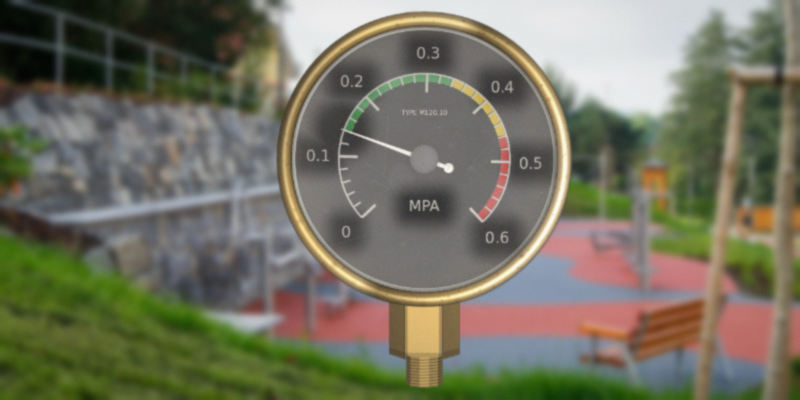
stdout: 0.14 (MPa)
